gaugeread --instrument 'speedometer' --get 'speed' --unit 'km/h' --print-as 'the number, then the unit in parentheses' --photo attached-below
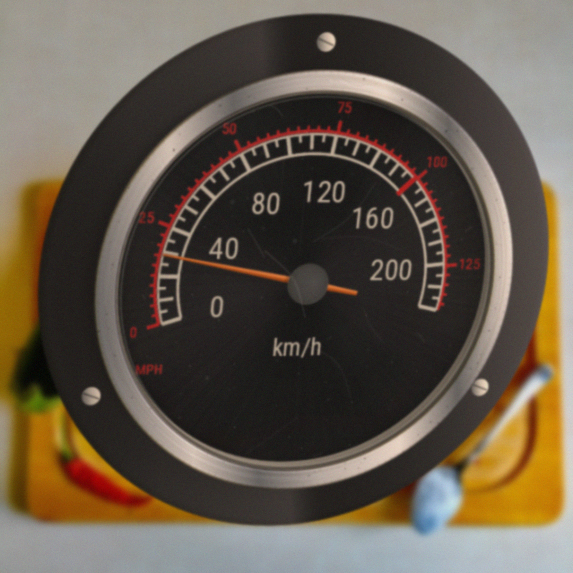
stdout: 30 (km/h)
